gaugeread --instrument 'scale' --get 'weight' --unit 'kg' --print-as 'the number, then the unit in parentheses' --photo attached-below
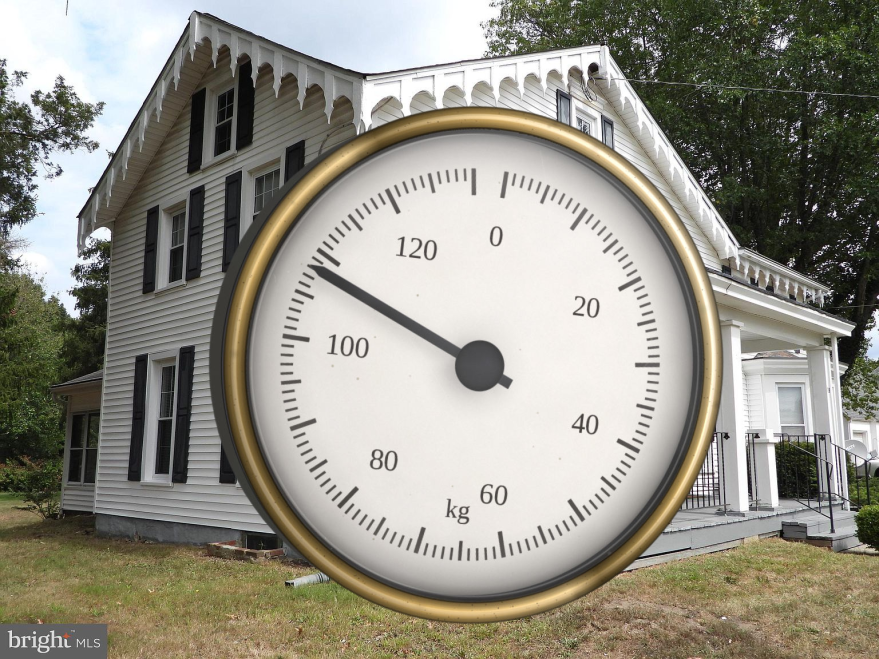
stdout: 108 (kg)
